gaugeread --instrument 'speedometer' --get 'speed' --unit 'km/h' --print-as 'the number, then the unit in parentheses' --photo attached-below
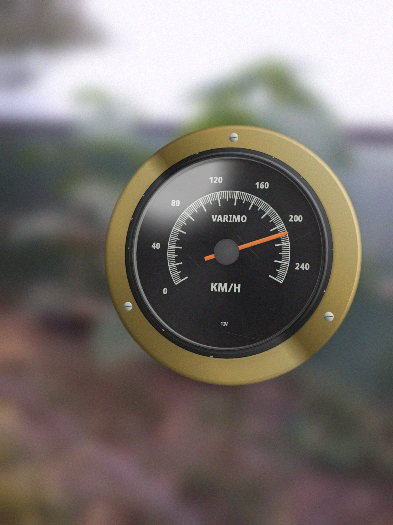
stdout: 210 (km/h)
